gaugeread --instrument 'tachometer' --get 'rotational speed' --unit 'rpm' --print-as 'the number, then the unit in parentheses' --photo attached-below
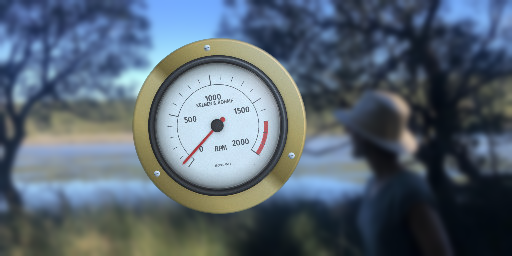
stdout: 50 (rpm)
